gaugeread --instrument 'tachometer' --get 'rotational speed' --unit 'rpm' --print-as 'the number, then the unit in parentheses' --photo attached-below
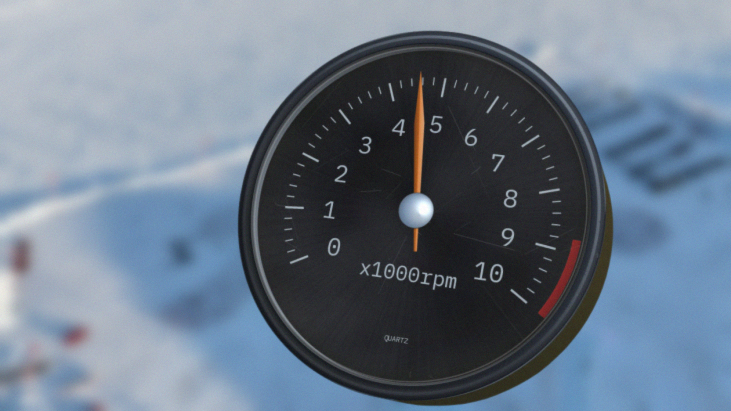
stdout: 4600 (rpm)
